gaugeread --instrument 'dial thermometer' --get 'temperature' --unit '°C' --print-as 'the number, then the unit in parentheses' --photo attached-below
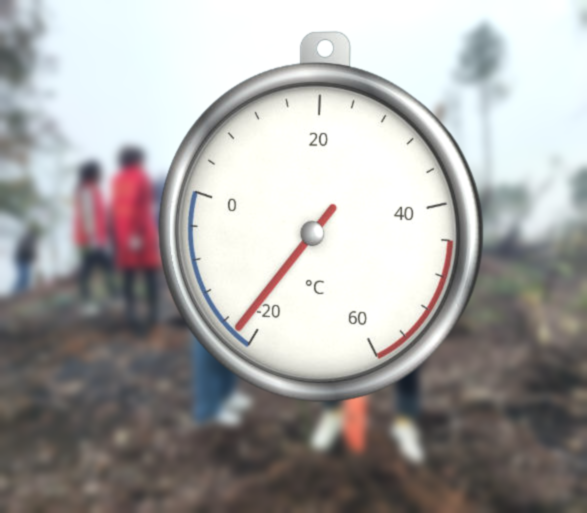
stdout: -18 (°C)
